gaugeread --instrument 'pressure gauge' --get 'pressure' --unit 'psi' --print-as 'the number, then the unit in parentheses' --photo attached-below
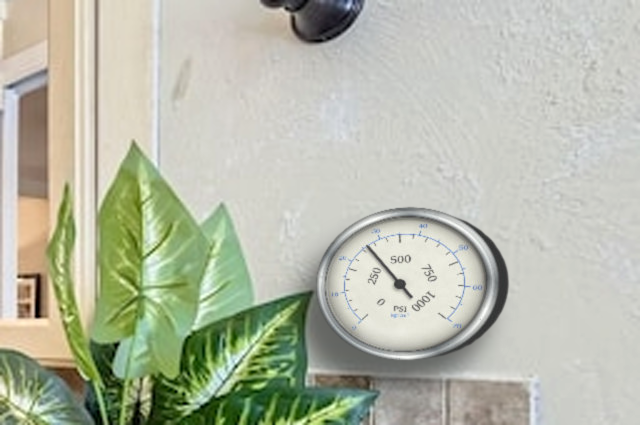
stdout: 375 (psi)
